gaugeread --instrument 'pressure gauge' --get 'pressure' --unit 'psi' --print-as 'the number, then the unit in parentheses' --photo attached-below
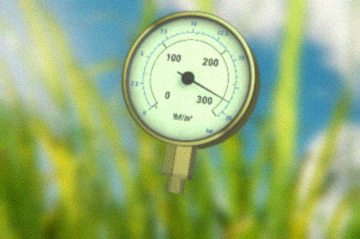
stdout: 275 (psi)
